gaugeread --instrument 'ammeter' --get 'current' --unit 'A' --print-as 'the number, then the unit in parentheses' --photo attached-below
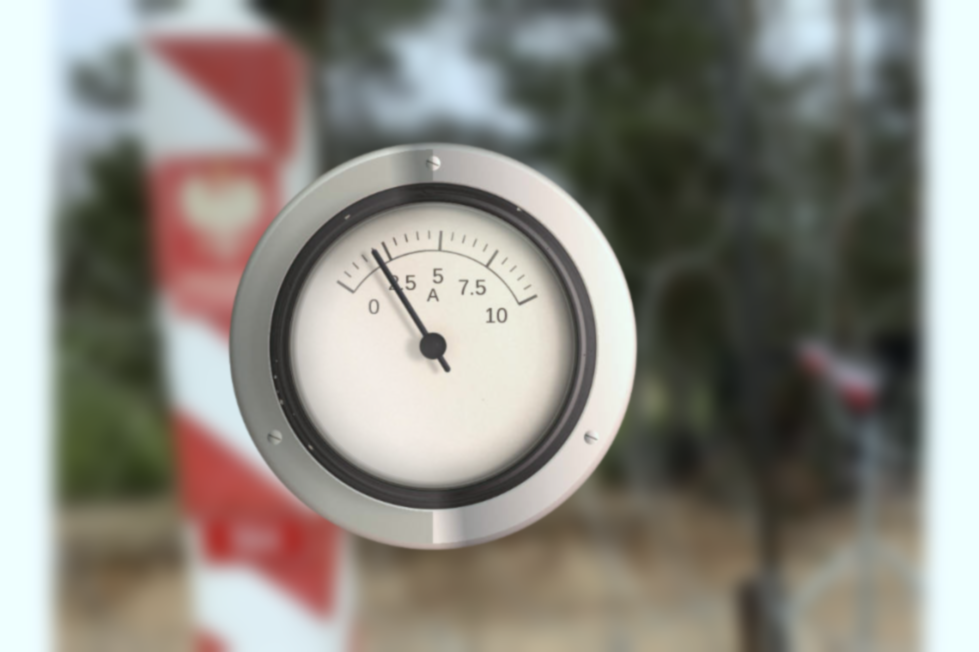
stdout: 2 (A)
